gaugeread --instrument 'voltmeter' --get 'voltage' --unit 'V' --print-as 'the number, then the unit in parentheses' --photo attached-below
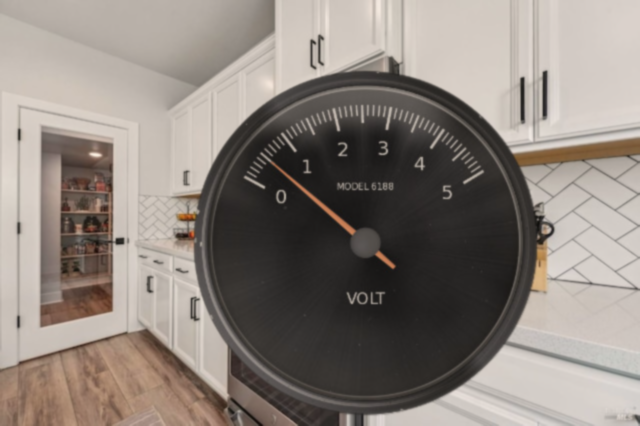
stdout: 0.5 (V)
